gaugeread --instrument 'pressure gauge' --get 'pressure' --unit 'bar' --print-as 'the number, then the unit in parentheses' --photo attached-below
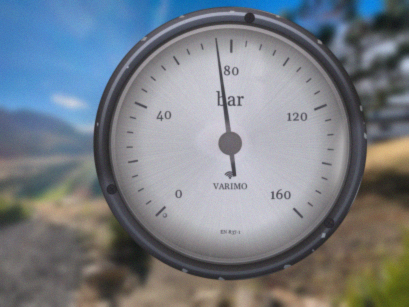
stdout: 75 (bar)
